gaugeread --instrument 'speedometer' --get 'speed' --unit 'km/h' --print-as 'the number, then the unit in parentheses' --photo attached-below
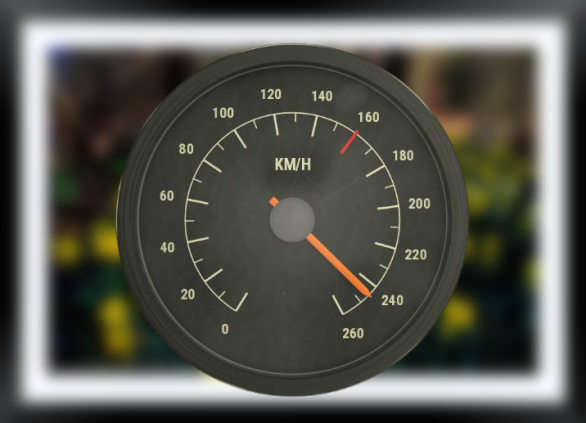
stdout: 245 (km/h)
